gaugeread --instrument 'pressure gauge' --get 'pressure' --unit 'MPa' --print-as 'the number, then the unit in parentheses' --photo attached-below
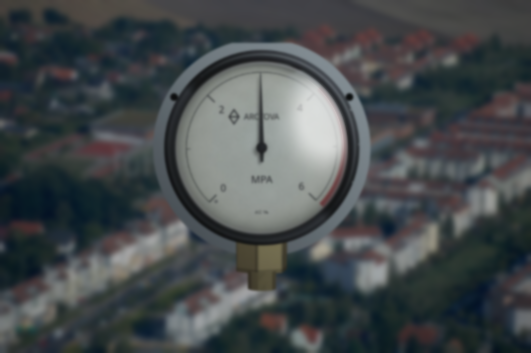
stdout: 3 (MPa)
